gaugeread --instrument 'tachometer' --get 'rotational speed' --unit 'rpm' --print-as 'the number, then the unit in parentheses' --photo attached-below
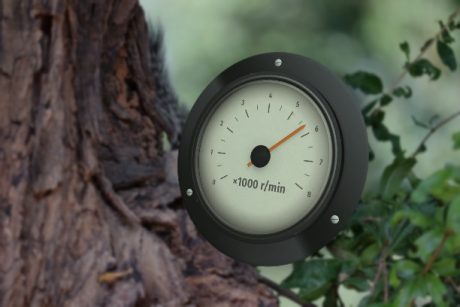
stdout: 5750 (rpm)
